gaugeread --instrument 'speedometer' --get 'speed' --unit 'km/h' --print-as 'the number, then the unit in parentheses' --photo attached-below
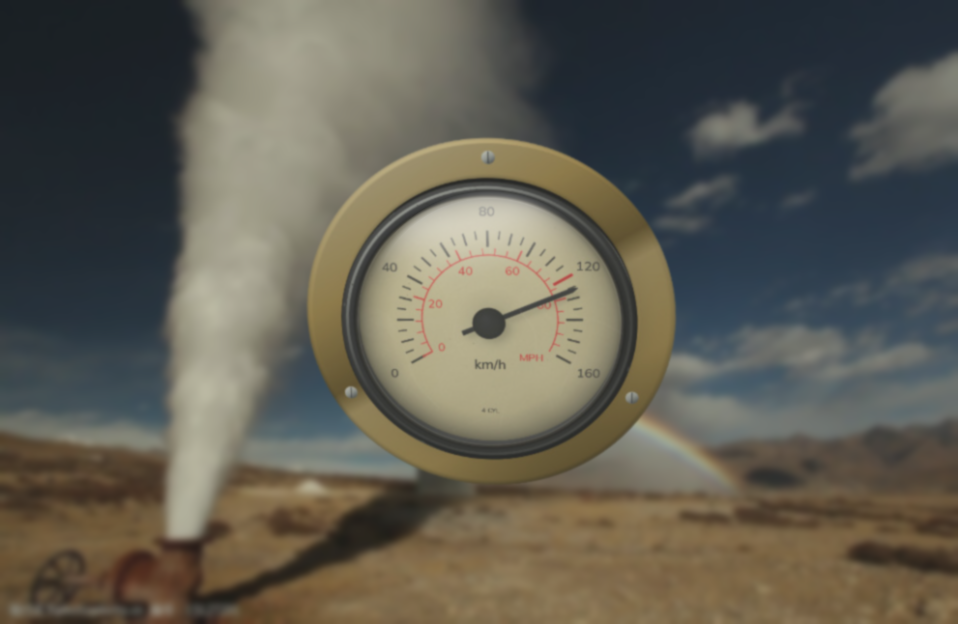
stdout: 125 (km/h)
